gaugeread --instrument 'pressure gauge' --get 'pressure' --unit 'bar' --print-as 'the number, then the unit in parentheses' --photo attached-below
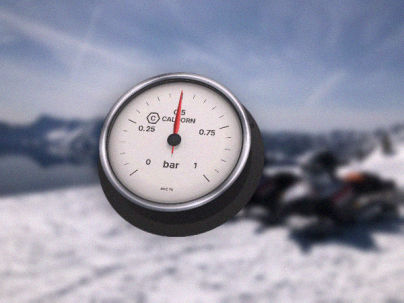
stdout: 0.5 (bar)
